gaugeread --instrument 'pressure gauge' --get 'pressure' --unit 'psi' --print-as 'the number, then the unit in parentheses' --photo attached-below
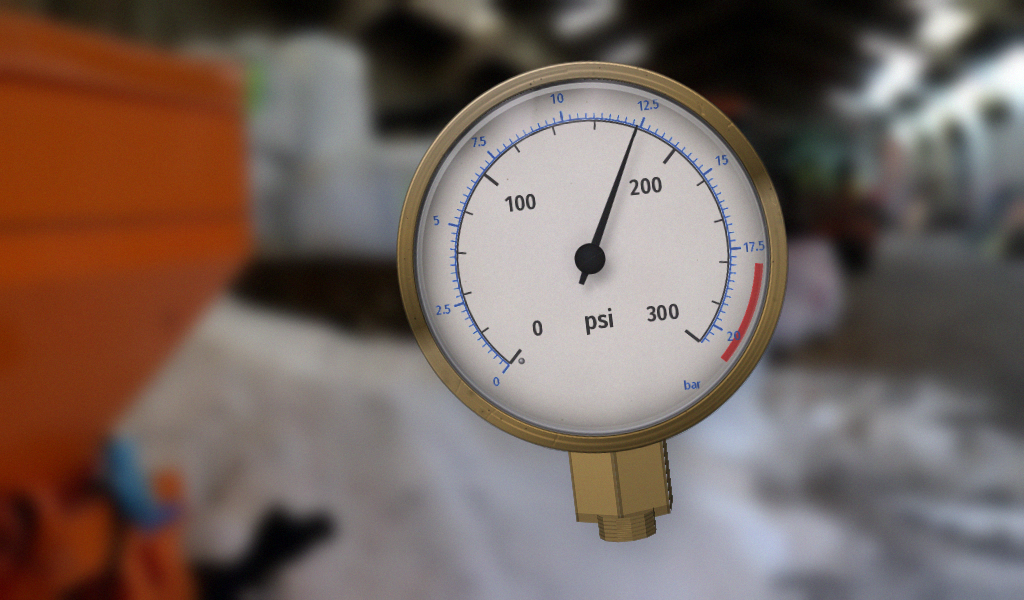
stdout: 180 (psi)
